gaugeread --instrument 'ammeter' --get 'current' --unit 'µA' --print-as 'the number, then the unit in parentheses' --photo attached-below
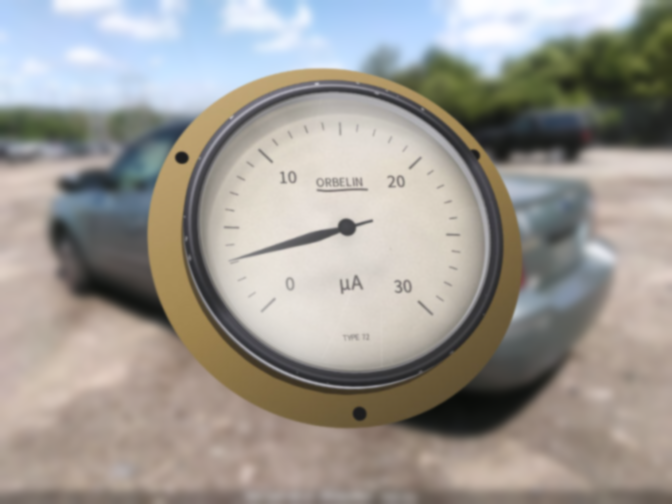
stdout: 3 (µA)
